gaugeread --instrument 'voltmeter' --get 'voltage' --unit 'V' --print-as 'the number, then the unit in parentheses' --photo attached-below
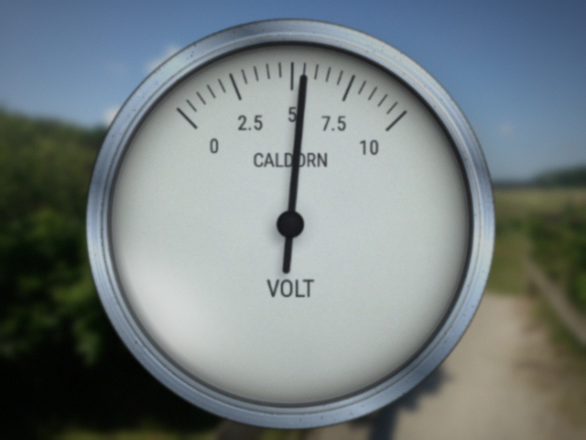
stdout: 5.5 (V)
